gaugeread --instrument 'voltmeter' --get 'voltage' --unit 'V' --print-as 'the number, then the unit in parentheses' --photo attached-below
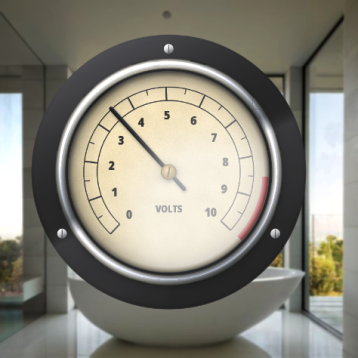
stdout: 3.5 (V)
